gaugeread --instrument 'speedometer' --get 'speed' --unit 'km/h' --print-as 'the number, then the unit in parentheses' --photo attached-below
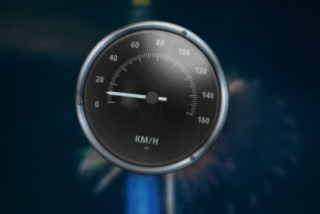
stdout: 10 (km/h)
